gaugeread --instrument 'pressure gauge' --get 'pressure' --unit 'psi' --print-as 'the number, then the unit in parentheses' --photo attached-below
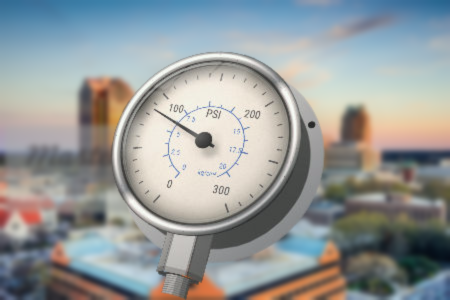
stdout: 85 (psi)
